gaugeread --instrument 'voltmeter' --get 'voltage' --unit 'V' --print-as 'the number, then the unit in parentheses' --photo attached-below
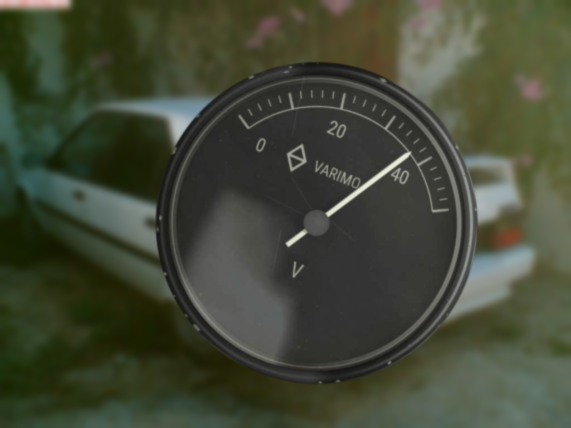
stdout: 37 (V)
